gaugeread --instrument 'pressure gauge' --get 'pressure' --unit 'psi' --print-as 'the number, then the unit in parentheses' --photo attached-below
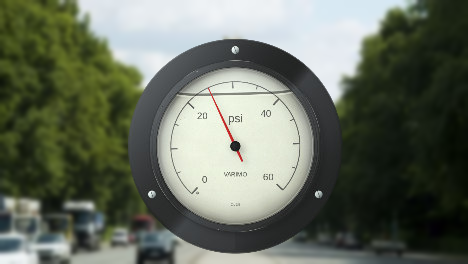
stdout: 25 (psi)
